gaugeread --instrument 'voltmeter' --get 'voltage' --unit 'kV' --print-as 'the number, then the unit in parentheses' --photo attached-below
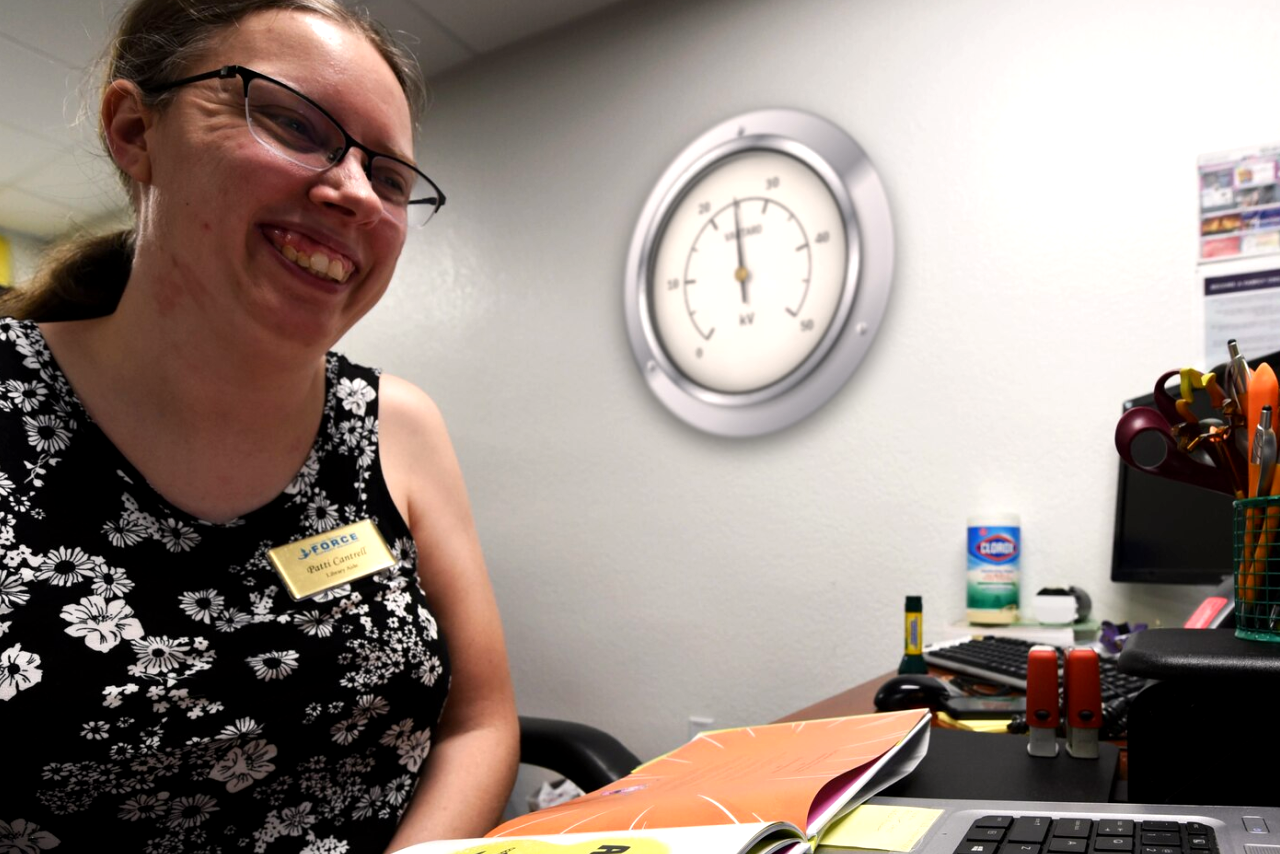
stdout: 25 (kV)
